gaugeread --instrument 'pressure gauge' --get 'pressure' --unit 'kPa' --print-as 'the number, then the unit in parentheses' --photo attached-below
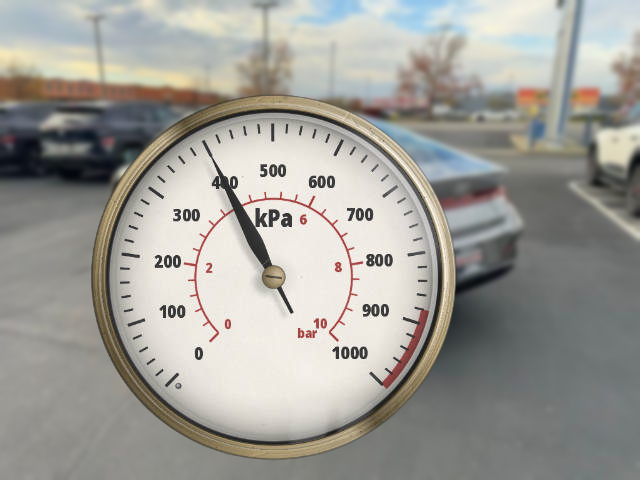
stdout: 400 (kPa)
